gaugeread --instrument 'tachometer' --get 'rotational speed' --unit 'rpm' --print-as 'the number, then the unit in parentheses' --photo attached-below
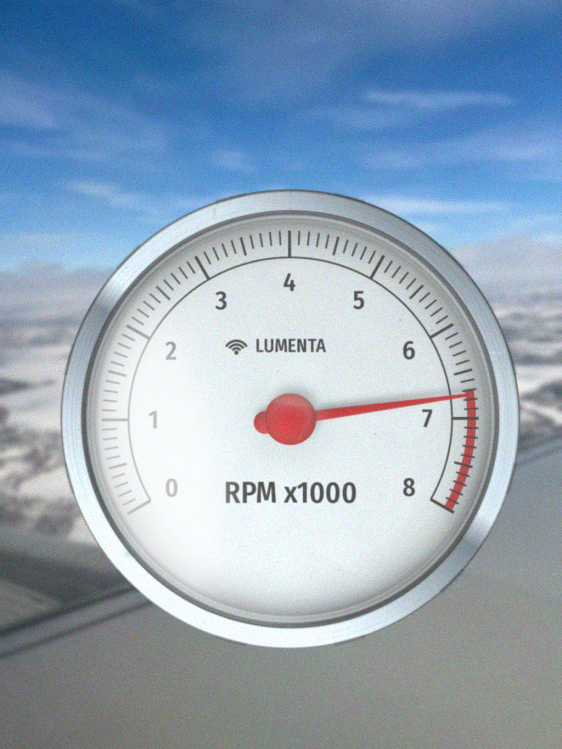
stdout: 6750 (rpm)
